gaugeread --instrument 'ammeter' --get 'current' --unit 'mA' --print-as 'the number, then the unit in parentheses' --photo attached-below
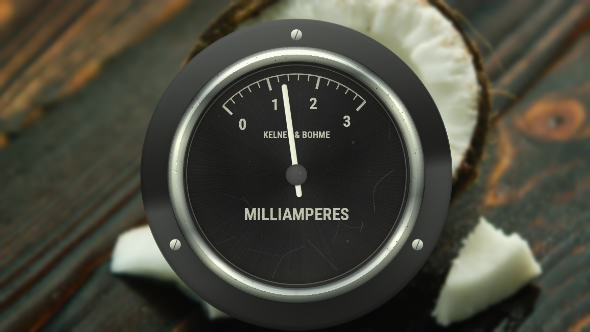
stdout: 1.3 (mA)
